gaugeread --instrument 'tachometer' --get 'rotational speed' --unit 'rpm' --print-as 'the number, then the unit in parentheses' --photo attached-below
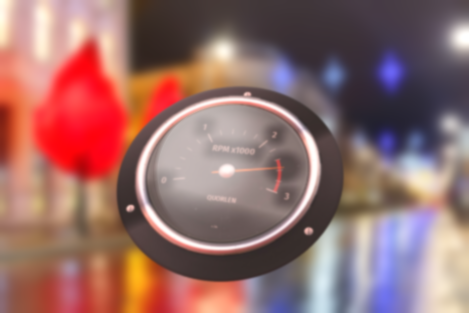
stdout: 2600 (rpm)
